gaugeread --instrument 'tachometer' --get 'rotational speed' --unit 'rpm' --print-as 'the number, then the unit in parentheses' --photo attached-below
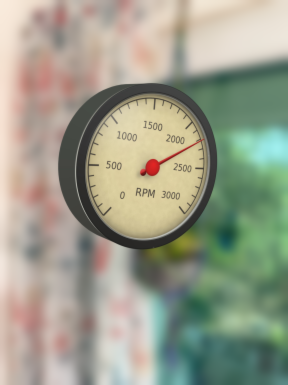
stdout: 2200 (rpm)
